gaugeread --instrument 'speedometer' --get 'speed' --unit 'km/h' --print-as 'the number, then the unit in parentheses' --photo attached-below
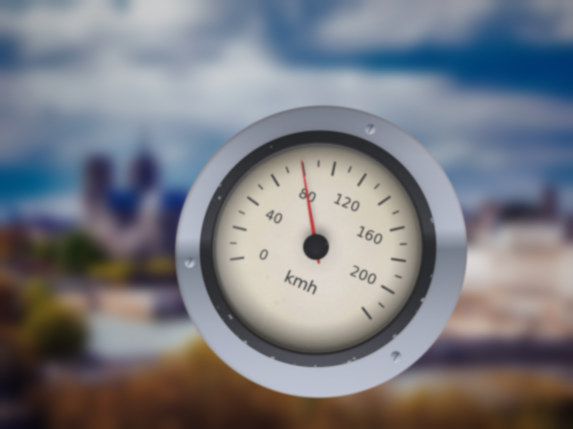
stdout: 80 (km/h)
